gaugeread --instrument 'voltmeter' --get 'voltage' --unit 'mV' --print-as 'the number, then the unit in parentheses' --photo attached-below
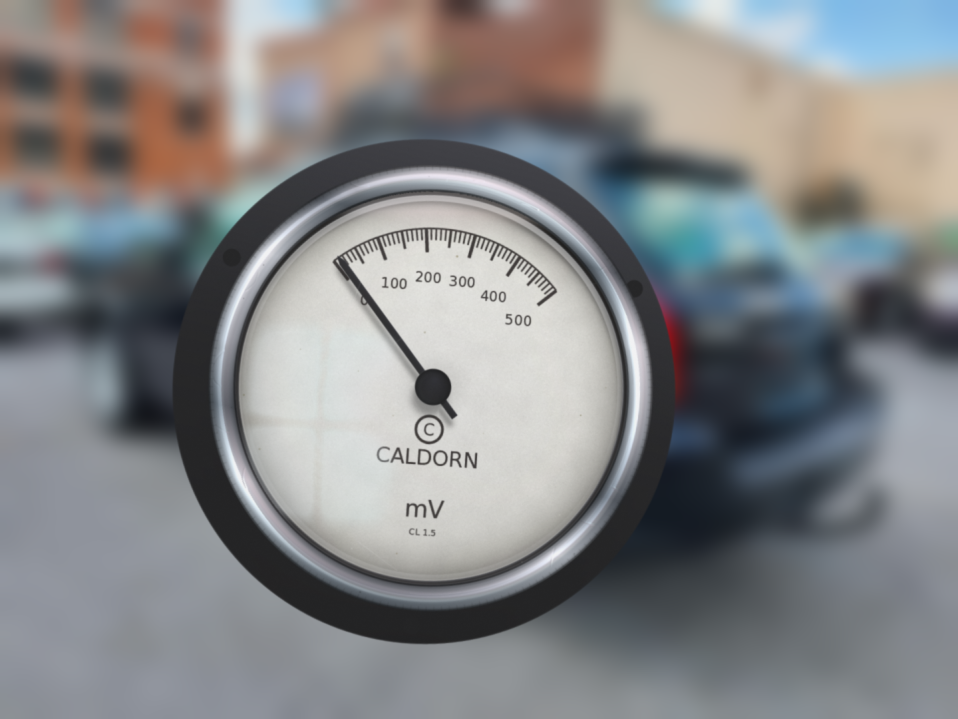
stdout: 10 (mV)
